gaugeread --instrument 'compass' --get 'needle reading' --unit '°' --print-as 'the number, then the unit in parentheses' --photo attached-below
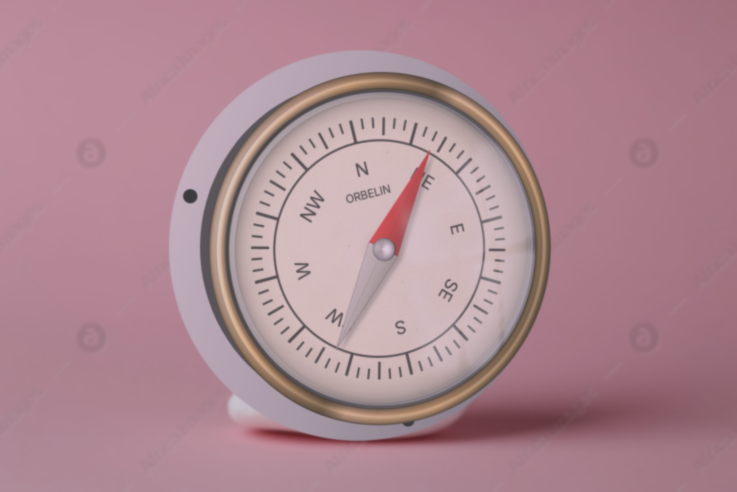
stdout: 40 (°)
